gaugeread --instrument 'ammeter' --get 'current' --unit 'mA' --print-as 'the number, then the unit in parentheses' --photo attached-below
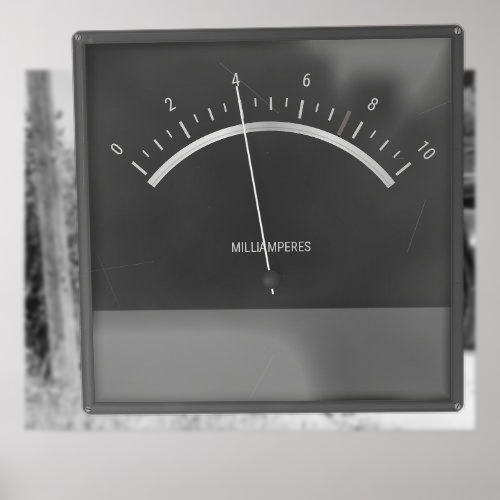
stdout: 4 (mA)
